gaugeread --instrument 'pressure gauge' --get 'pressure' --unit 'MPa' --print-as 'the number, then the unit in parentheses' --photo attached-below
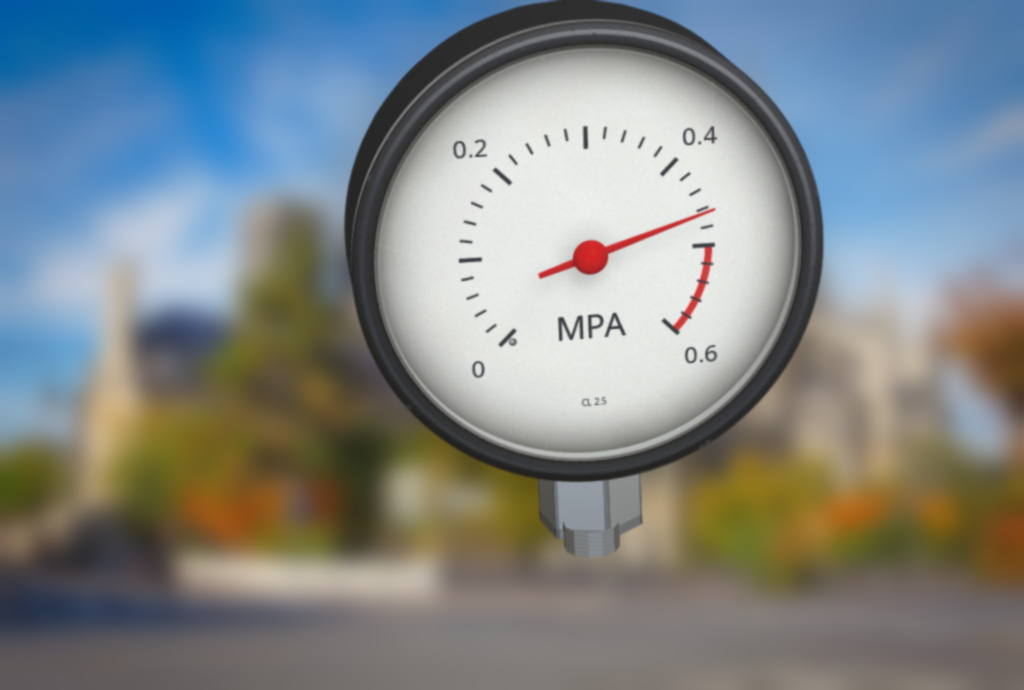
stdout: 0.46 (MPa)
